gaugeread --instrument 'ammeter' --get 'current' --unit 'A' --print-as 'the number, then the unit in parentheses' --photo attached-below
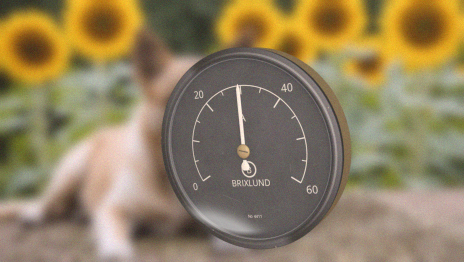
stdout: 30 (A)
